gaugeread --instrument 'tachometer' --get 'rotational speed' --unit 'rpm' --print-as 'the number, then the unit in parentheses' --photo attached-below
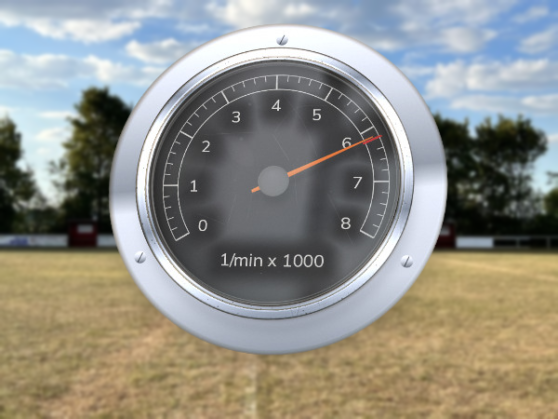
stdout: 6200 (rpm)
